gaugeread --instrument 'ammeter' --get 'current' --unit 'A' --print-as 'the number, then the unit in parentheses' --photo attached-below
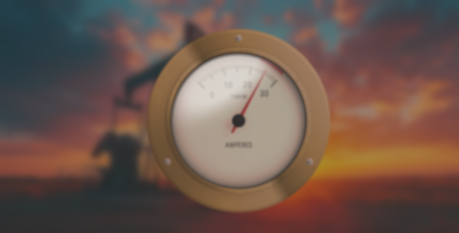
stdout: 25 (A)
